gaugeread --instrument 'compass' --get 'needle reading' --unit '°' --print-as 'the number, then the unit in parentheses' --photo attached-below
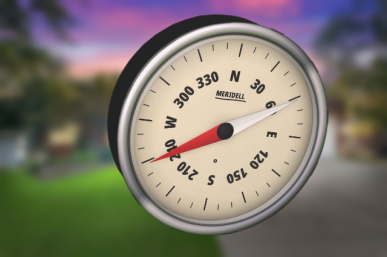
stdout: 240 (°)
